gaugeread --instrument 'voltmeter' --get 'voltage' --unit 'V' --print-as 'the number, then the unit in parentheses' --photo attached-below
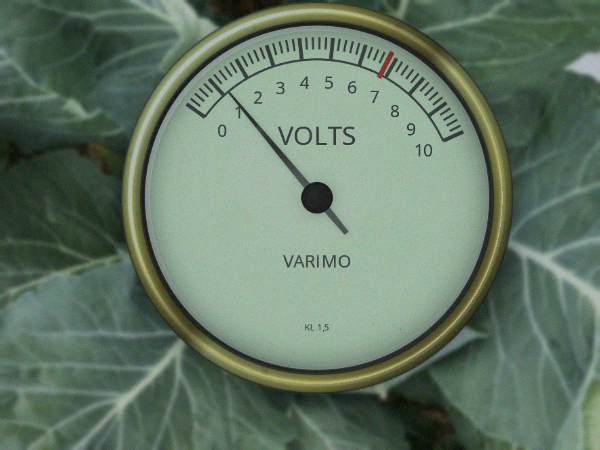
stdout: 1.2 (V)
